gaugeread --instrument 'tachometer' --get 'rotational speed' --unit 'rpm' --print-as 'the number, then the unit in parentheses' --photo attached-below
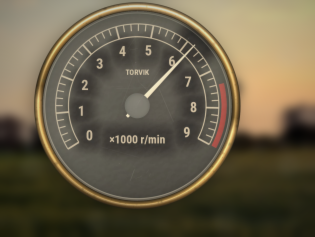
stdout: 6200 (rpm)
